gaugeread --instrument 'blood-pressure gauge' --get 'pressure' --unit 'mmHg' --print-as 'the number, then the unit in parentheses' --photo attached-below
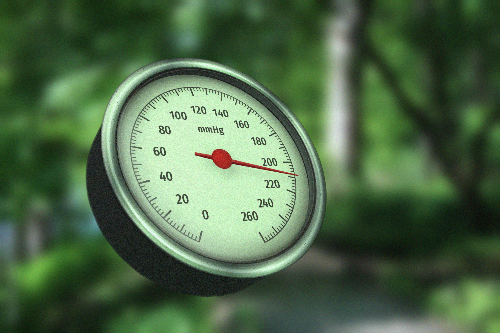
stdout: 210 (mmHg)
